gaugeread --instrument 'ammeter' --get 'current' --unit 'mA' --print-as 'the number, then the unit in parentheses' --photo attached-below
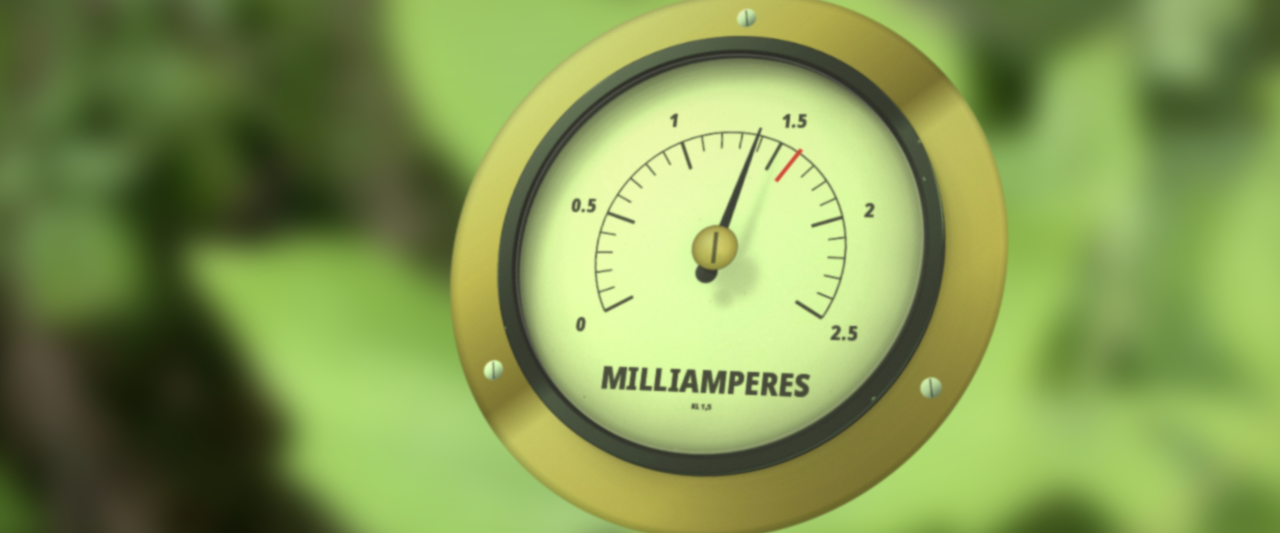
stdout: 1.4 (mA)
